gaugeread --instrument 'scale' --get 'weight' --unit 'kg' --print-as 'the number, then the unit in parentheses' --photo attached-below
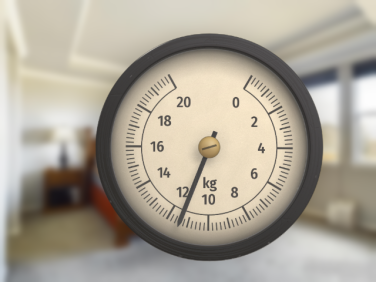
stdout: 11.4 (kg)
